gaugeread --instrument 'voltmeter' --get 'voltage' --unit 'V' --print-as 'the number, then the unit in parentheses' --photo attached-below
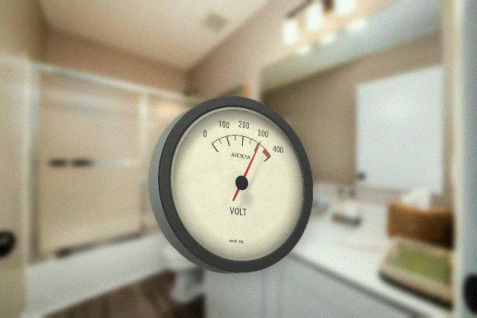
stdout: 300 (V)
